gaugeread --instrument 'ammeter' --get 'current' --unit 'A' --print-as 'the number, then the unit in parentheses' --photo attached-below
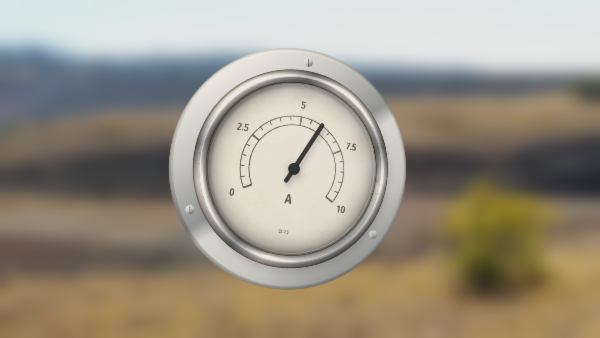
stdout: 6 (A)
